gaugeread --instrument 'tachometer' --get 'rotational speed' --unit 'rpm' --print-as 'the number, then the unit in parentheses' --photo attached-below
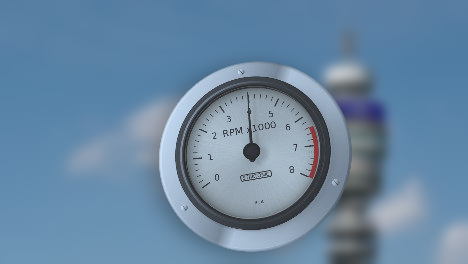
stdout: 4000 (rpm)
